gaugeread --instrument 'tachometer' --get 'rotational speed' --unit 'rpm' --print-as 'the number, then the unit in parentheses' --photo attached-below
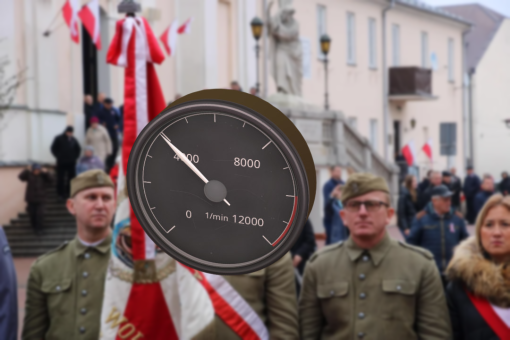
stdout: 4000 (rpm)
